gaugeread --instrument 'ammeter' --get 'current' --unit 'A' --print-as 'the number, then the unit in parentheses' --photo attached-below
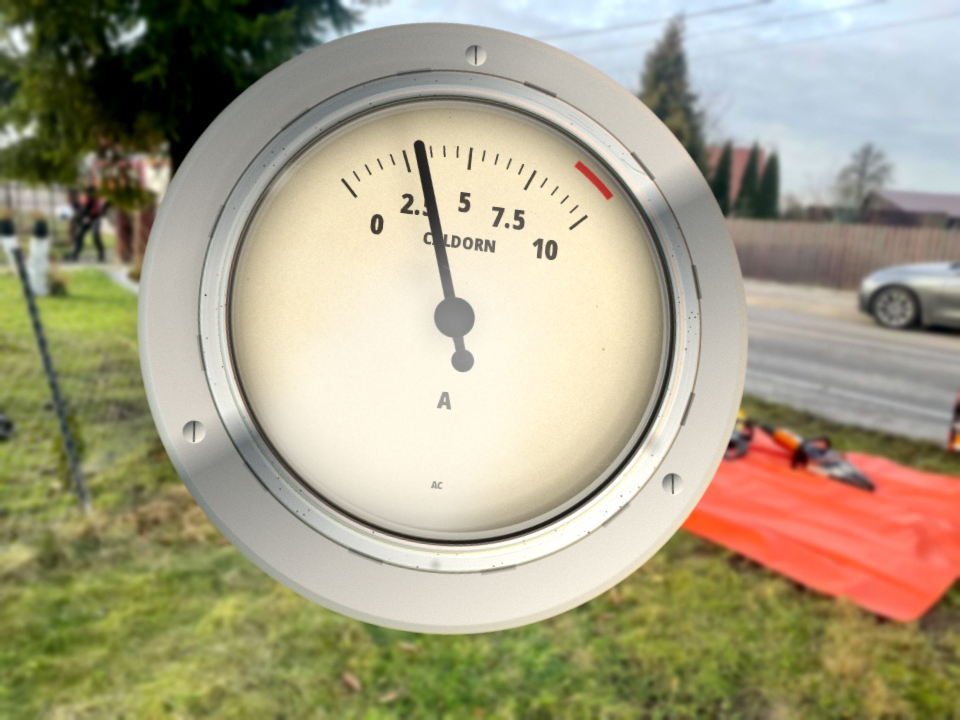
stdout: 3 (A)
